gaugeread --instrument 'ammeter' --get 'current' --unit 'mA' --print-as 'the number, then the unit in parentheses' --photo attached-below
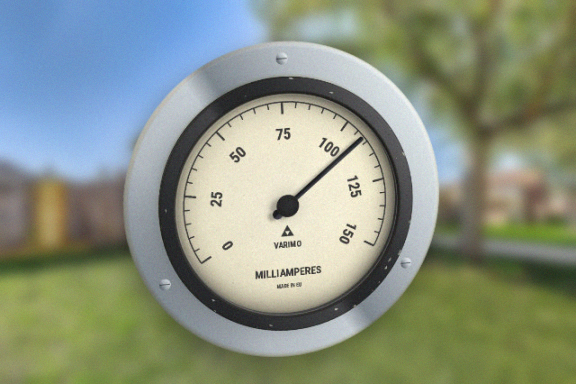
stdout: 107.5 (mA)
